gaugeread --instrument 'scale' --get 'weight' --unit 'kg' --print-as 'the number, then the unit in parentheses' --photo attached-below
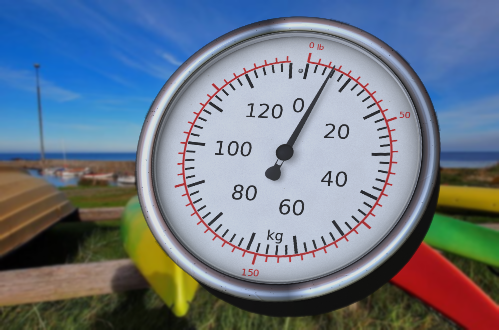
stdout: 6 (kg)
